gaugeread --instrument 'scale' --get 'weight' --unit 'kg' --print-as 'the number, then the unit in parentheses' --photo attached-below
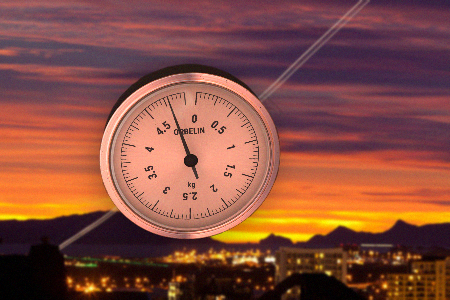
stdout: 4.8 (kg)
